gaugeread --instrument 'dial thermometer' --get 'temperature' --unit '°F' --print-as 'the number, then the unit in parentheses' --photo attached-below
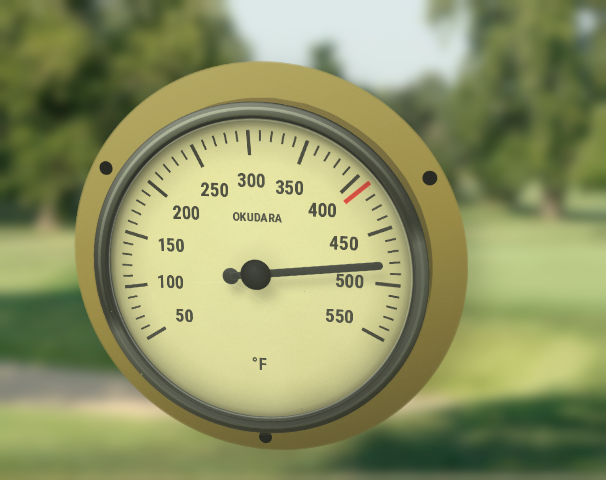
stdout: 480 (°F)
